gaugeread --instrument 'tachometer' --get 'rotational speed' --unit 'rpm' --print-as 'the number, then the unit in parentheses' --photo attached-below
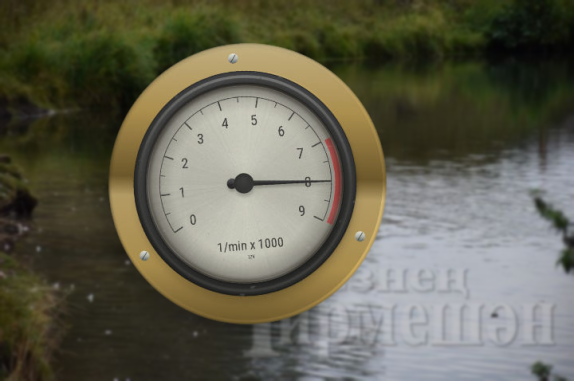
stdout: 8000 (rpm)
